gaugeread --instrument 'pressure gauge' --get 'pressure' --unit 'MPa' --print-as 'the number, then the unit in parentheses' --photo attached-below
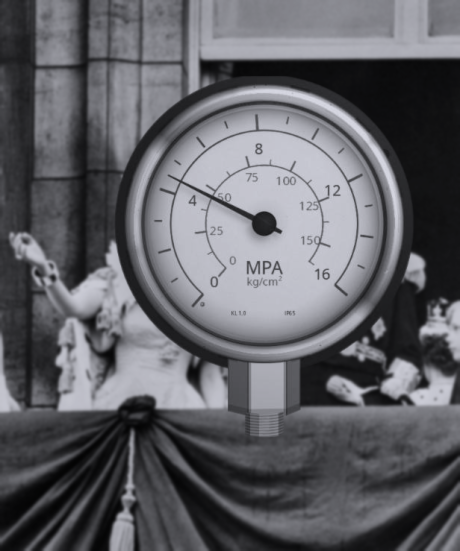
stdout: 4.5 (MPa)
